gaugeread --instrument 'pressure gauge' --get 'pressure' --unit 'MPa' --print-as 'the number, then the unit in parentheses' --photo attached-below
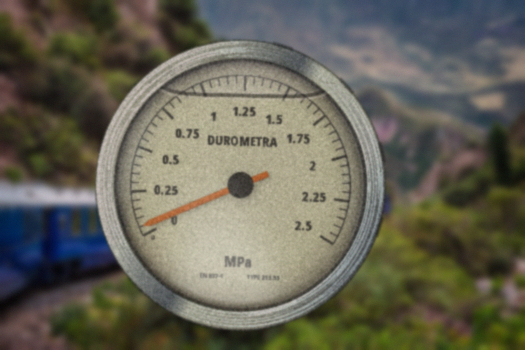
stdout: 0.05 (MPa)
